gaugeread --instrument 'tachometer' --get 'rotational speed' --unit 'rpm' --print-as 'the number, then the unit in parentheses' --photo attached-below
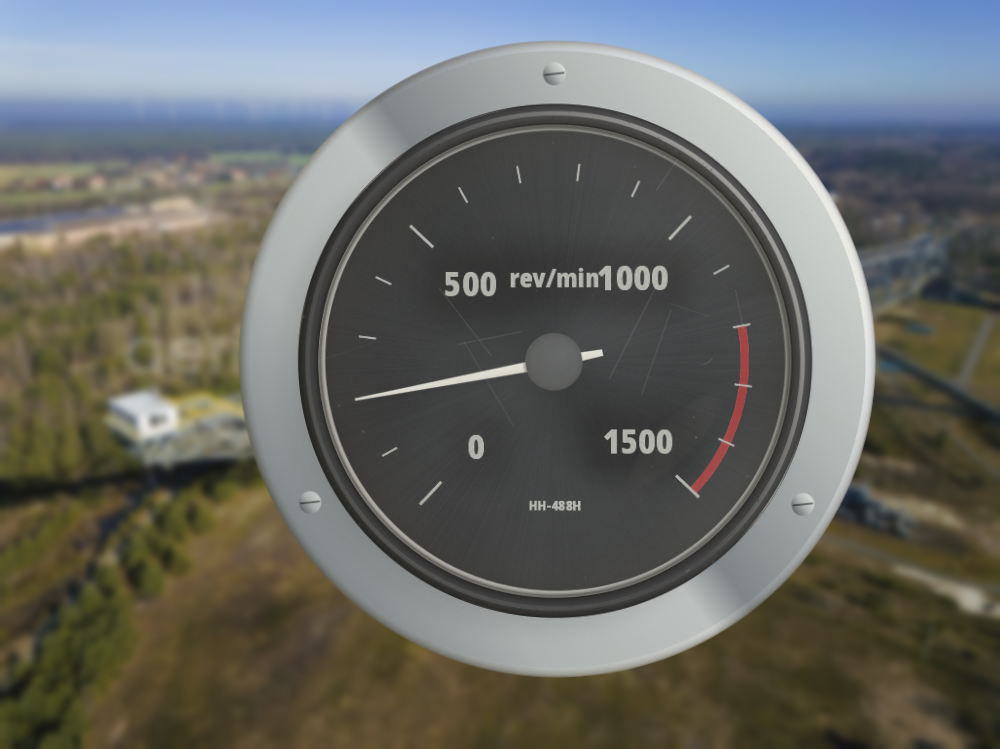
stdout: 200 (rpm)
